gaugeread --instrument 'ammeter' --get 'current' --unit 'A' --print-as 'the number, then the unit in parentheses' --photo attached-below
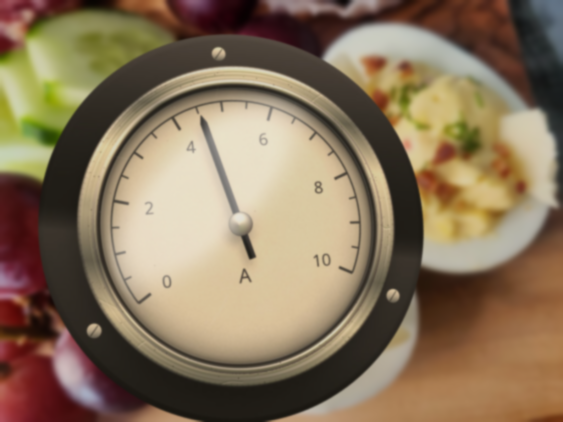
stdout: 4.5 (A)
